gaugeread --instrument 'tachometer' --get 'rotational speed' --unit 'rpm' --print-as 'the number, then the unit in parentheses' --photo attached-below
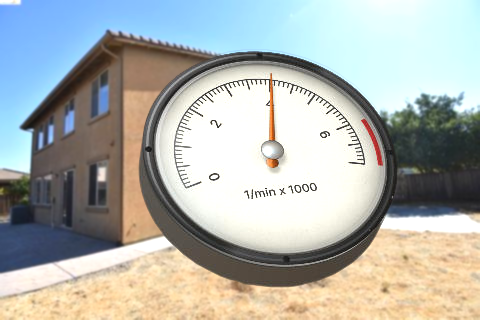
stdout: 4000 (rpm)
